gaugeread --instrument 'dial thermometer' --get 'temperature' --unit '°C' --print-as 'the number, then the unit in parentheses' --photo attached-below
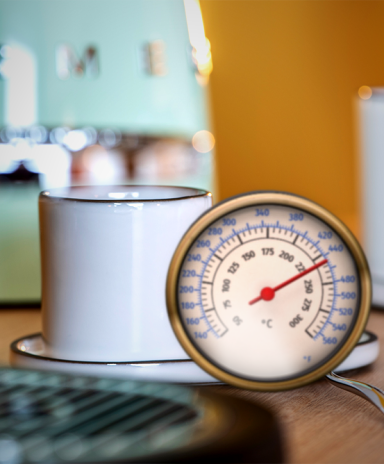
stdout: 230 (°C)
